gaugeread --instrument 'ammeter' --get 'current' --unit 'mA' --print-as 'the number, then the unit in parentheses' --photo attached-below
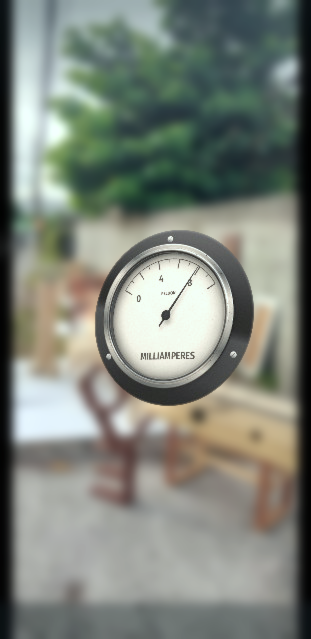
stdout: 8 (mA)
